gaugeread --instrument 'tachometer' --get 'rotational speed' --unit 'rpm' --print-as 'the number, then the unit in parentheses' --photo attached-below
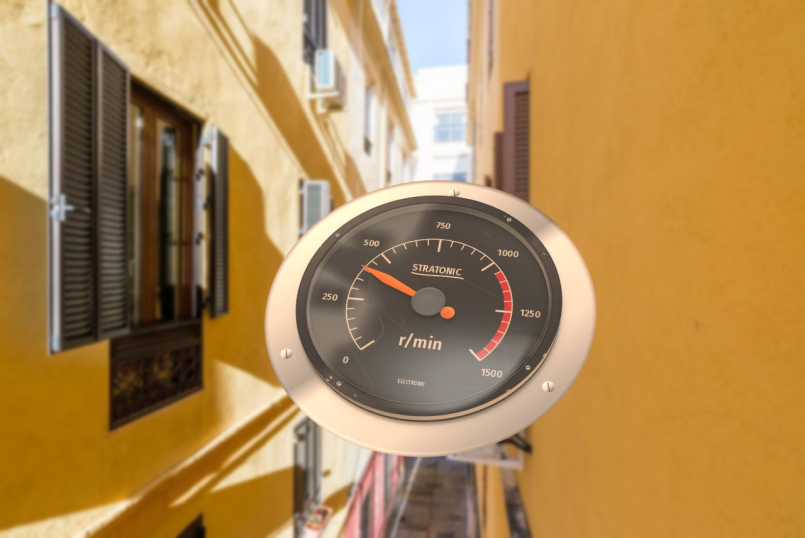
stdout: 400 (rpm)
